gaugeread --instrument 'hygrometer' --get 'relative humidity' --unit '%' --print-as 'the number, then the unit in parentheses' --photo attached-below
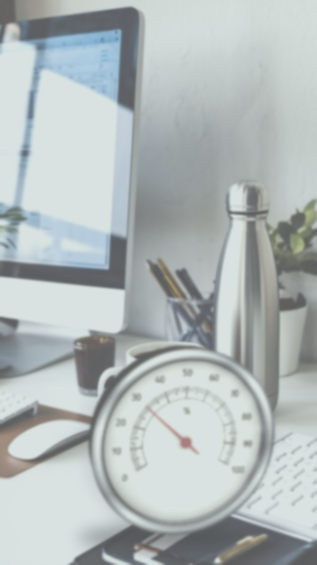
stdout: 30 (%)
